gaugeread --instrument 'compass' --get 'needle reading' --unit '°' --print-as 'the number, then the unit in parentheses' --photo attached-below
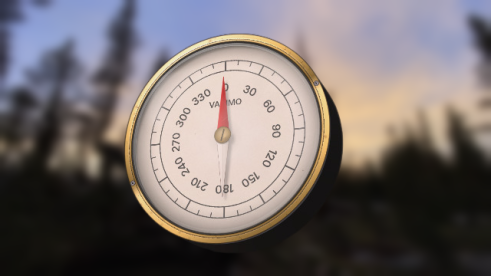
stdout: 0 (°)
